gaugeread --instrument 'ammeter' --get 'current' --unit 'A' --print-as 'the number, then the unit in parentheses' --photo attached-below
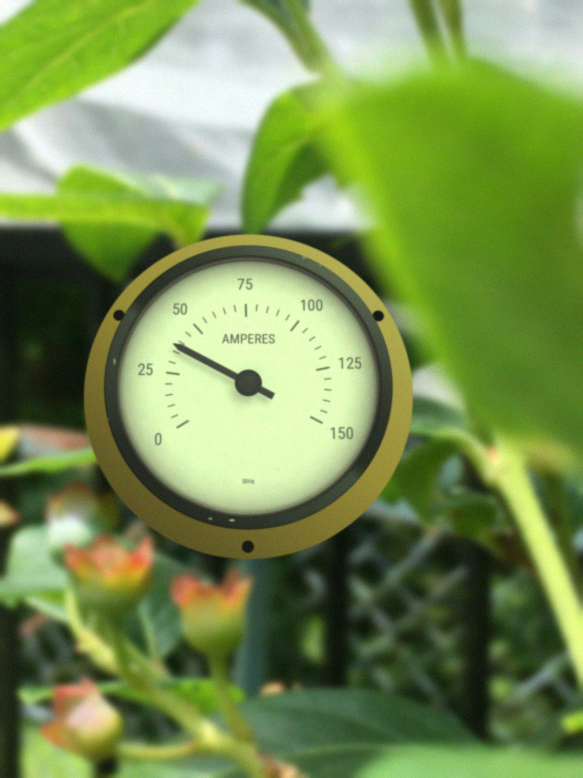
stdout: 37.5 (A)
